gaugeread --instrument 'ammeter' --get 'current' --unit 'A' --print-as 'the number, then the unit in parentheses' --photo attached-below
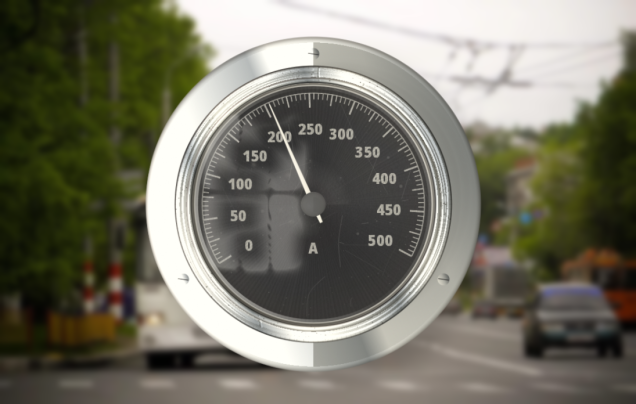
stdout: 205 (A)
